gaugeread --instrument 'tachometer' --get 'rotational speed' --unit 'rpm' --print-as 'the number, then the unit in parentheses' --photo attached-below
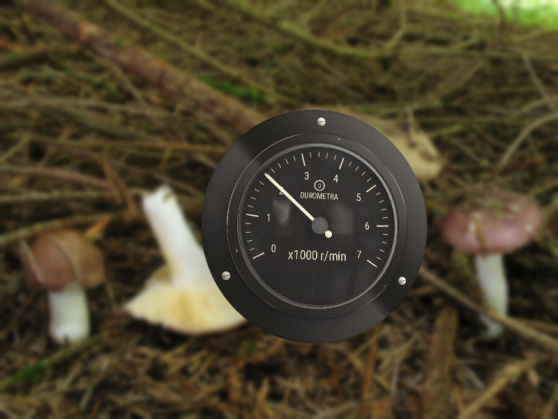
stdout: 2000 (rpm)
